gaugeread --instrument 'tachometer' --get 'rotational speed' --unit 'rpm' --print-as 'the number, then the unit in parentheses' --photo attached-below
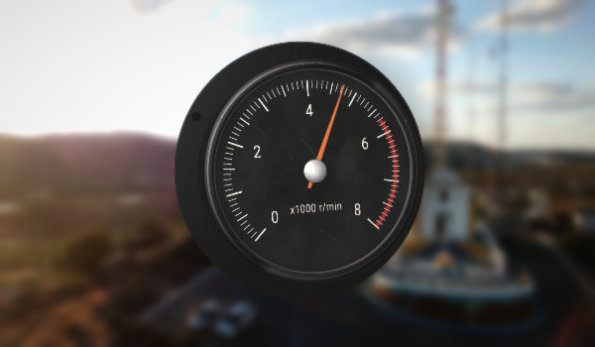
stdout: 4700 (rpm)
